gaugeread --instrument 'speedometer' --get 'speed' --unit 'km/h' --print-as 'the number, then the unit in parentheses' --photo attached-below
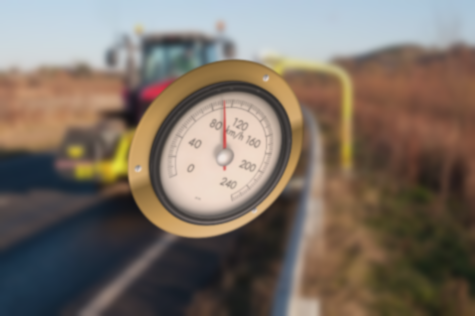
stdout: 90 (km/h)
